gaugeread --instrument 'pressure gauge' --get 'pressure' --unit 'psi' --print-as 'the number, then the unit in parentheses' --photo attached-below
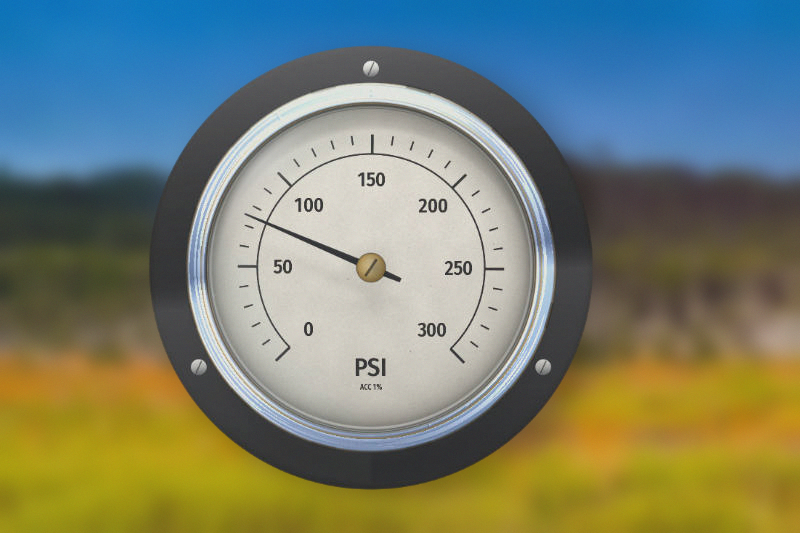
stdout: 75 (psi)
